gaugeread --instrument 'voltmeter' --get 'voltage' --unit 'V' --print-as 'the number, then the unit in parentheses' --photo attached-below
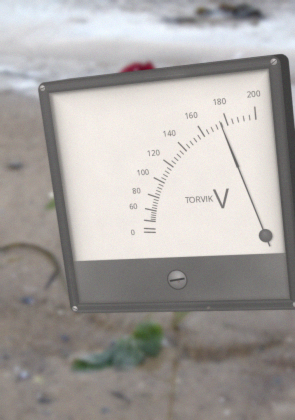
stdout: 176 (V)
